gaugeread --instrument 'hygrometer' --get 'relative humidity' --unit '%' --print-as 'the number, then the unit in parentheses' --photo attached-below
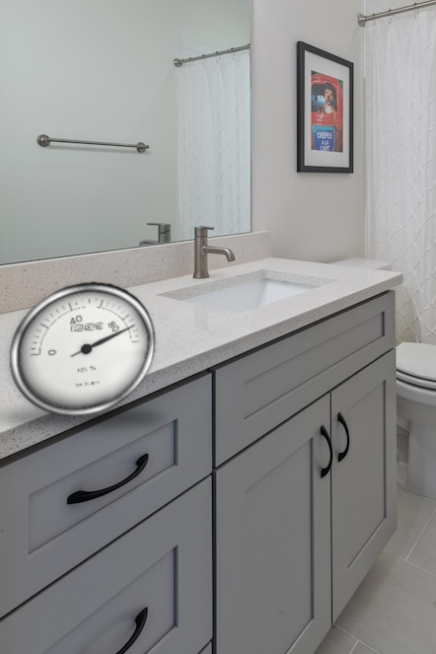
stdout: 88 (%)
